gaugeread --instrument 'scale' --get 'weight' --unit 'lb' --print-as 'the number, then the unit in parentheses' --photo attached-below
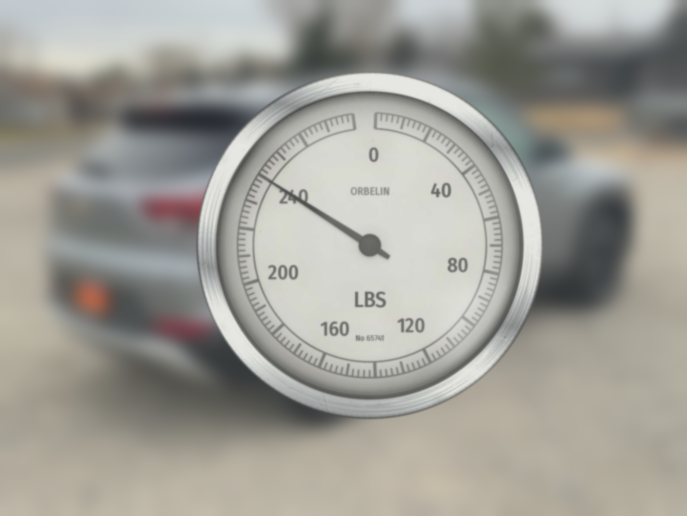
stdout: 240 (lb)
